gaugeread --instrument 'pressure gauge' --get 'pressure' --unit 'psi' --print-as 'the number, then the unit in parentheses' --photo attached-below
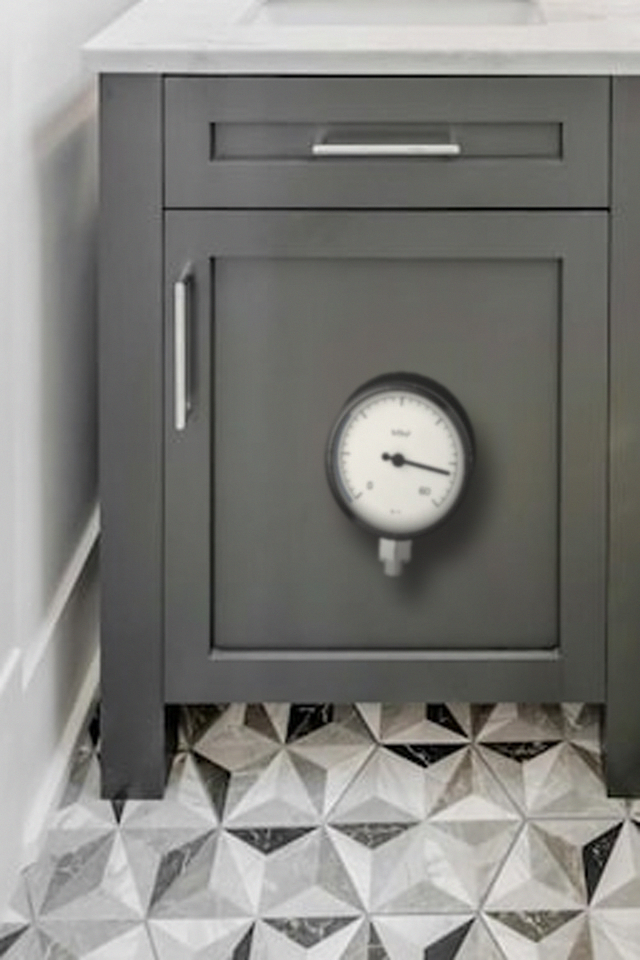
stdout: 52 (psi)
